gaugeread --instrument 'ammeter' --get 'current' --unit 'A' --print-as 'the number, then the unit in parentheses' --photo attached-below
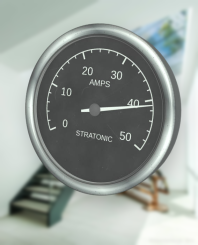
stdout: 41 (A)
